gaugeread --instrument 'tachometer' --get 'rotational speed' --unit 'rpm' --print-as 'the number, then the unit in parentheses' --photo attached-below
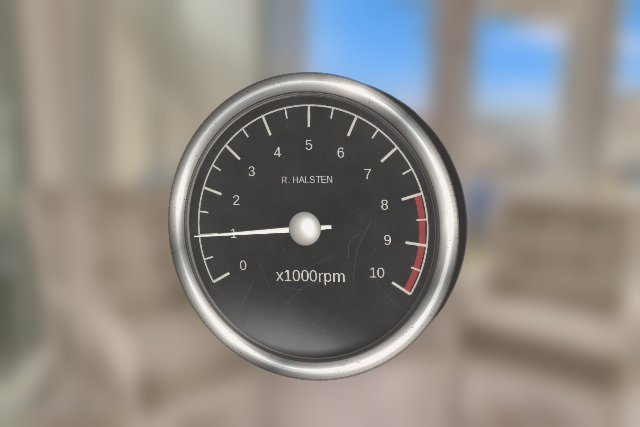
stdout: 1000 (rpm)
